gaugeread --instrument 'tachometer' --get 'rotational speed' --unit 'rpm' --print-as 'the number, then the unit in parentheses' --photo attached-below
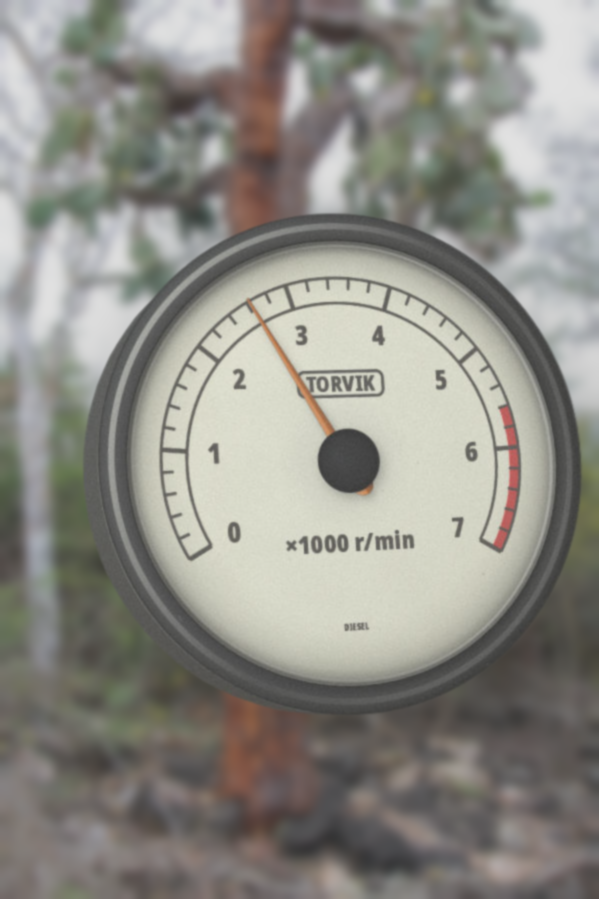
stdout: 2600 (rpm)
